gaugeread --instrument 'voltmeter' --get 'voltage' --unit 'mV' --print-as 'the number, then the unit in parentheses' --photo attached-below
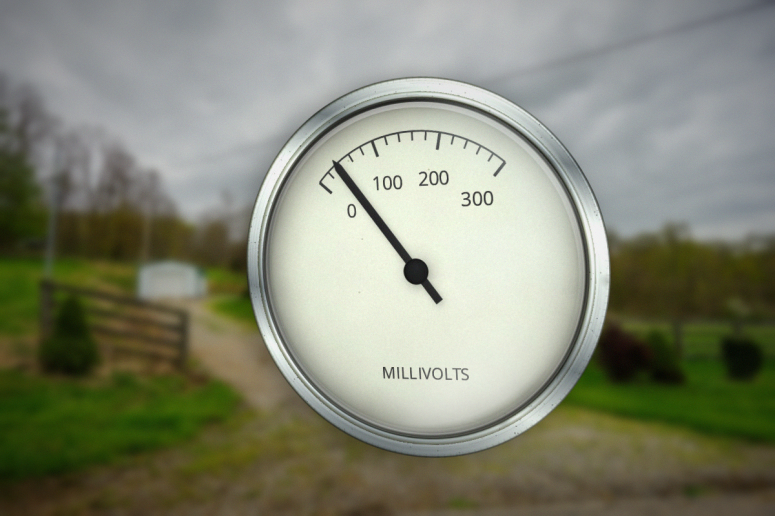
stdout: 40 (mV)
